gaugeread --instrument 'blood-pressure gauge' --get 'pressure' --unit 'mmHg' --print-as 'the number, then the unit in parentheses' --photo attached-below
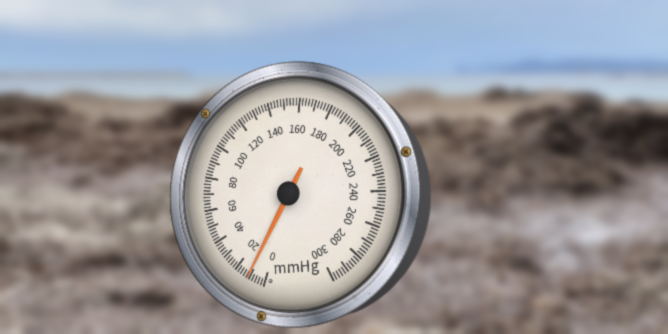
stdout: 10 (mmHg)
